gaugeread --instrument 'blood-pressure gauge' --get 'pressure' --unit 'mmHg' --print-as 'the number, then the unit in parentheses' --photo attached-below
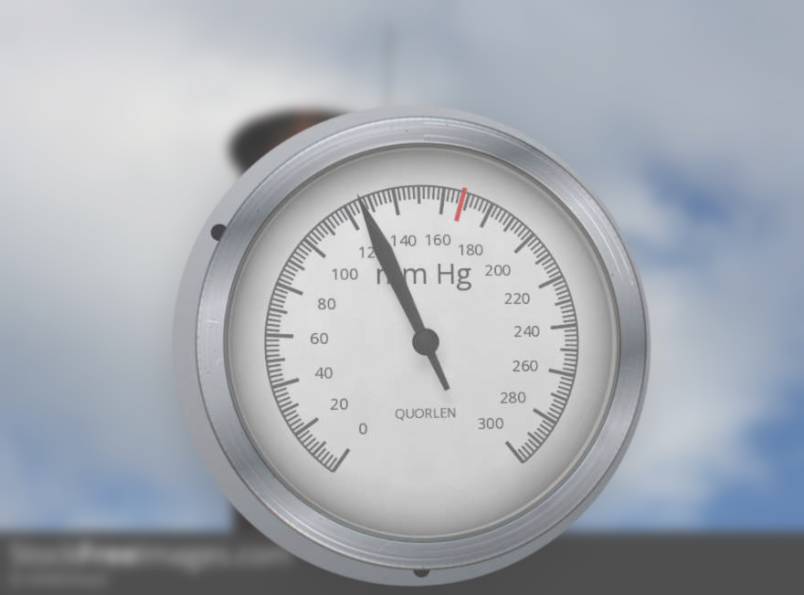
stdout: 126 (mmHg)
